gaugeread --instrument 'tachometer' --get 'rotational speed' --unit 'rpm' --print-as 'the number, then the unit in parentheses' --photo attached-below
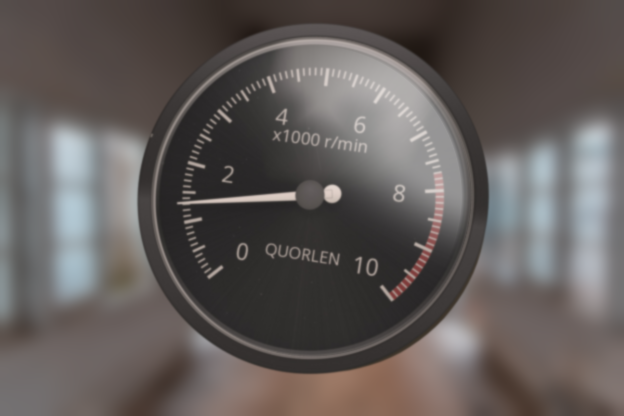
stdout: 1300 (rpm)
